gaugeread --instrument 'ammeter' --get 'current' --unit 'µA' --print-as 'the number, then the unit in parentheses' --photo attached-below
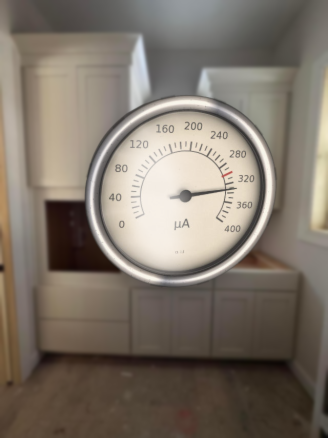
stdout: 330 (µA)
